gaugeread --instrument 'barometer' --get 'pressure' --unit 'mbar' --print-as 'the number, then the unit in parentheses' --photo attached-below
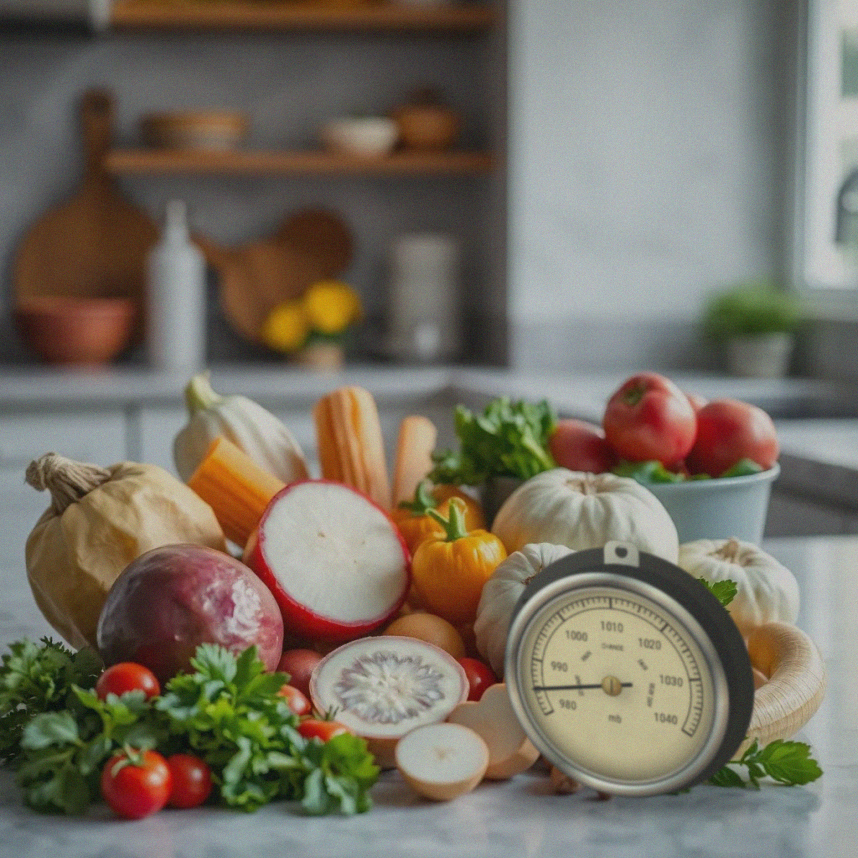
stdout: 985 (mbar)
